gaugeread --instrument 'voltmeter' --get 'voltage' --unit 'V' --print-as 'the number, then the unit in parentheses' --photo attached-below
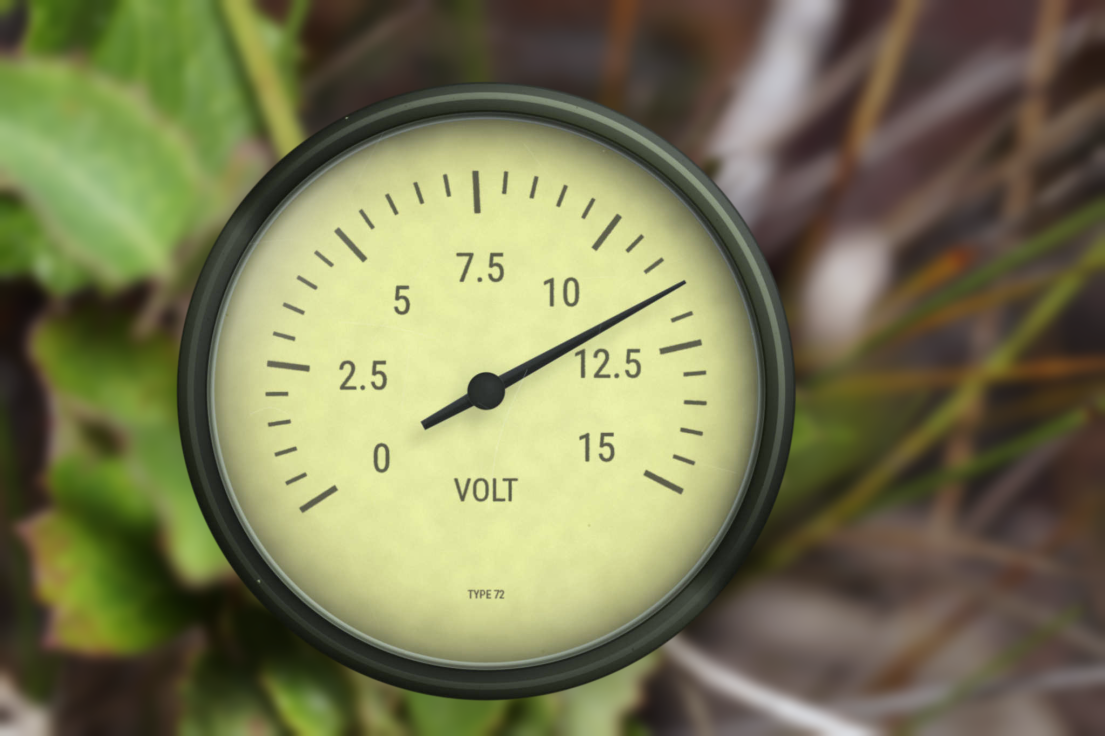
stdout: 11.5 (V)
